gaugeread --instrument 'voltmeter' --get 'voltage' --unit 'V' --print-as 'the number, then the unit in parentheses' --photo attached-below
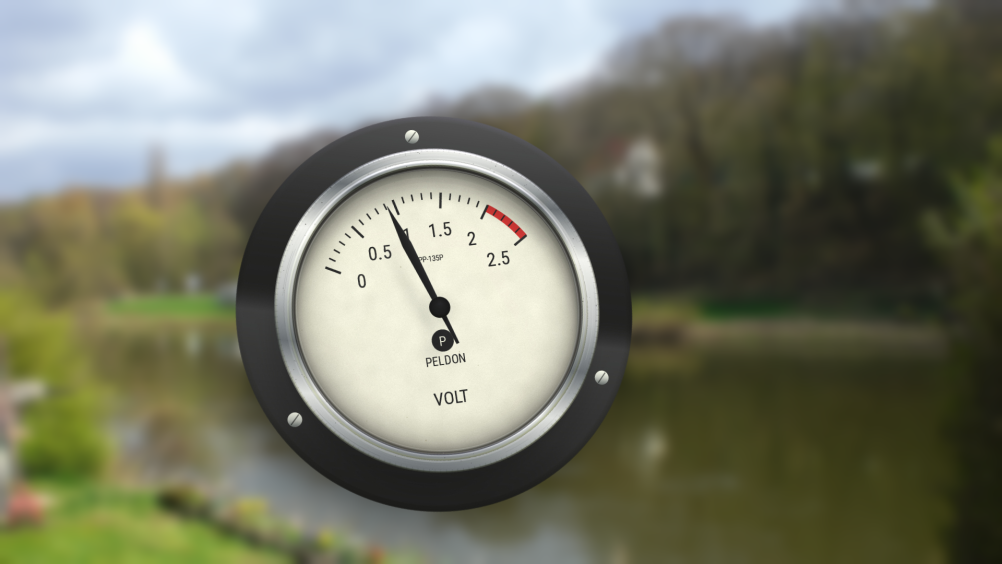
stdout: 0.9 (V)
